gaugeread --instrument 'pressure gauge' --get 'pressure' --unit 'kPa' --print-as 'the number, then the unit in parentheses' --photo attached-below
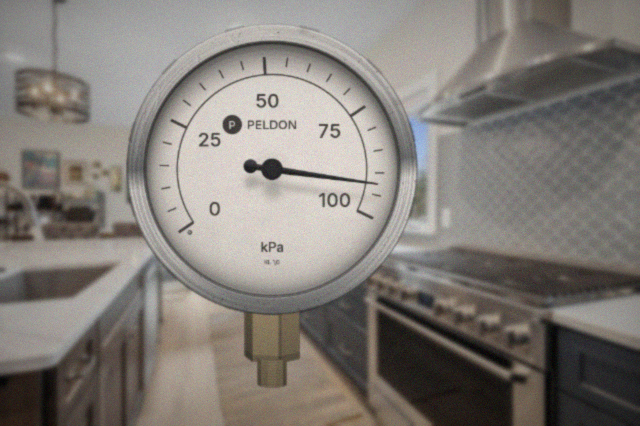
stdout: 92.5 (kPa)
